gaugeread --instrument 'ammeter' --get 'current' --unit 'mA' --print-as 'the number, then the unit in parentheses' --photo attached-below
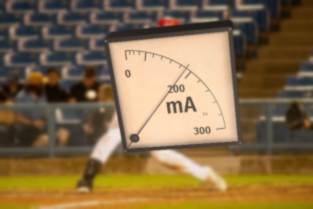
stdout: 190 (mA)
